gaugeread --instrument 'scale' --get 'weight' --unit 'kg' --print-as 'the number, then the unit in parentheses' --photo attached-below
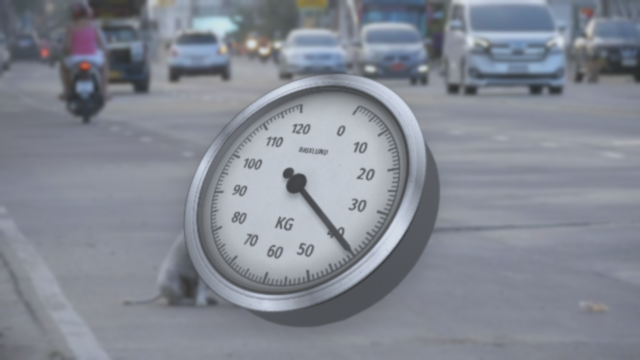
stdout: 40 (kg)
